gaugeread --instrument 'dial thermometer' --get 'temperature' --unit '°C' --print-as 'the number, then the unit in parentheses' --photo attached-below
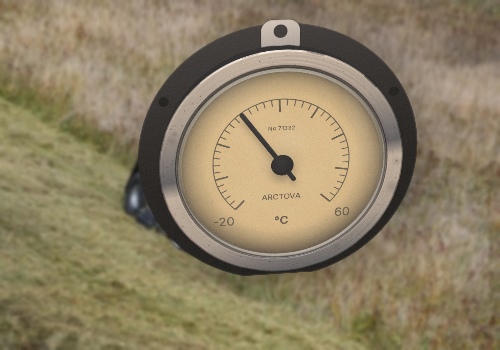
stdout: 10 (°C)
